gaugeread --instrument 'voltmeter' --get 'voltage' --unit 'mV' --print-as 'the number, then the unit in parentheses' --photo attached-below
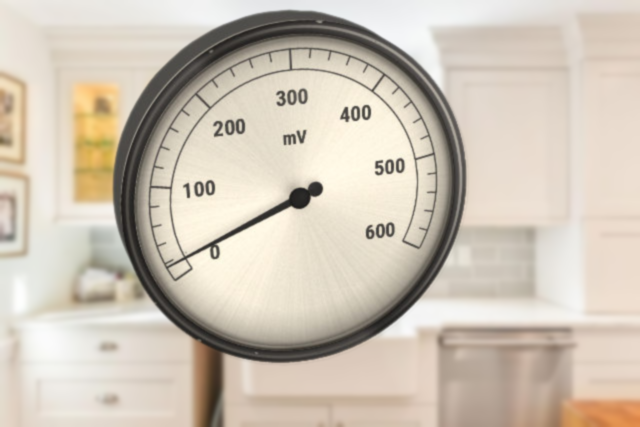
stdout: 20 (mV)
